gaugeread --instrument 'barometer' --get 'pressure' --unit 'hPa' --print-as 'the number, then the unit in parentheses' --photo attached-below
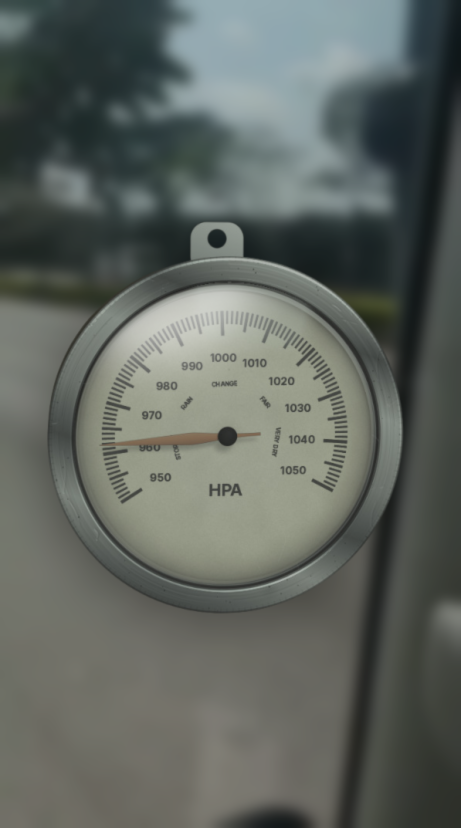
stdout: 962 (hPa)
